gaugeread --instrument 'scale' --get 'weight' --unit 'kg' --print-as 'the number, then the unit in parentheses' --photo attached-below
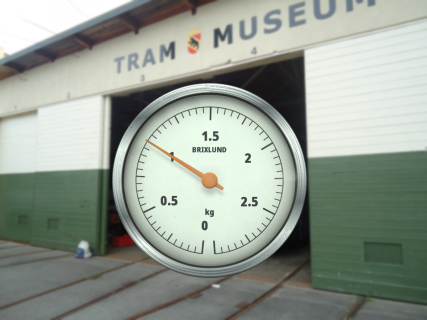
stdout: 1 (kg)
